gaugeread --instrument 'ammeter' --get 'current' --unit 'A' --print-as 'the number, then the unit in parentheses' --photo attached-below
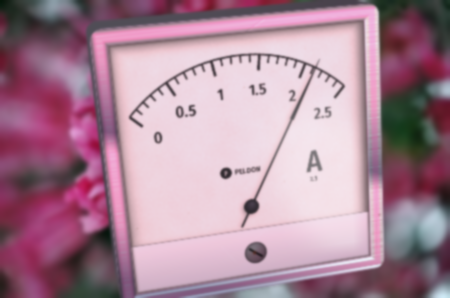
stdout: 2.1 (A)
